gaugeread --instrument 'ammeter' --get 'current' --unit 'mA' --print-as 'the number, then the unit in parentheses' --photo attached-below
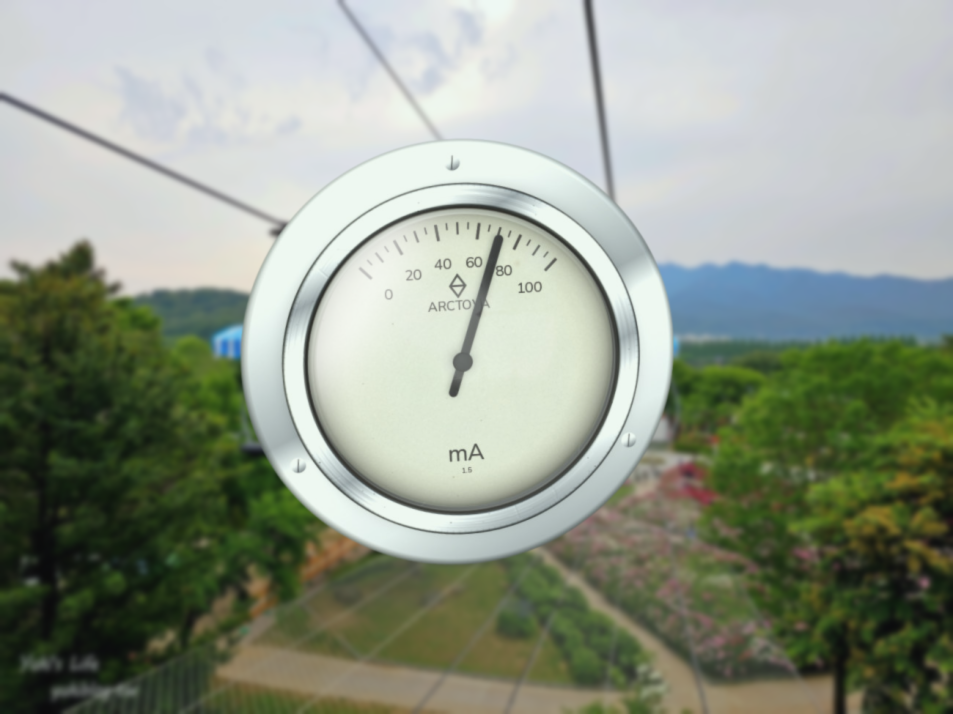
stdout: 70 (mA)
